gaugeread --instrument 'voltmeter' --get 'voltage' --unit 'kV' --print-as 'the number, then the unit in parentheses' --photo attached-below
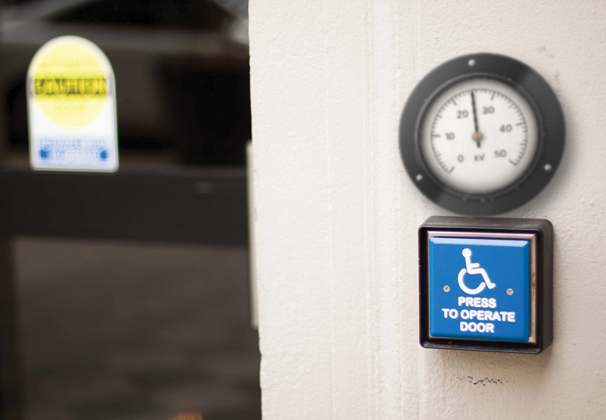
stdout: 25 (kV)
